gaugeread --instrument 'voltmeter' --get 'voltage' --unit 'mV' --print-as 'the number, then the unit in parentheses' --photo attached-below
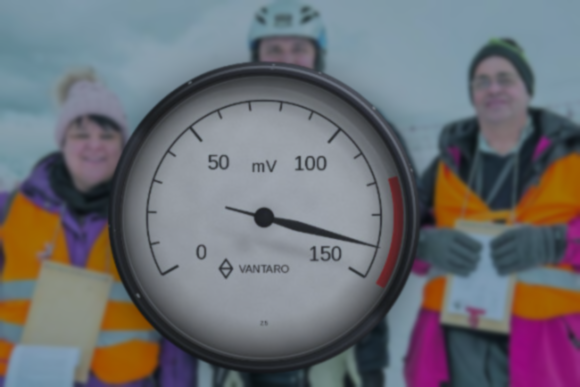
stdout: 140 (mV)
